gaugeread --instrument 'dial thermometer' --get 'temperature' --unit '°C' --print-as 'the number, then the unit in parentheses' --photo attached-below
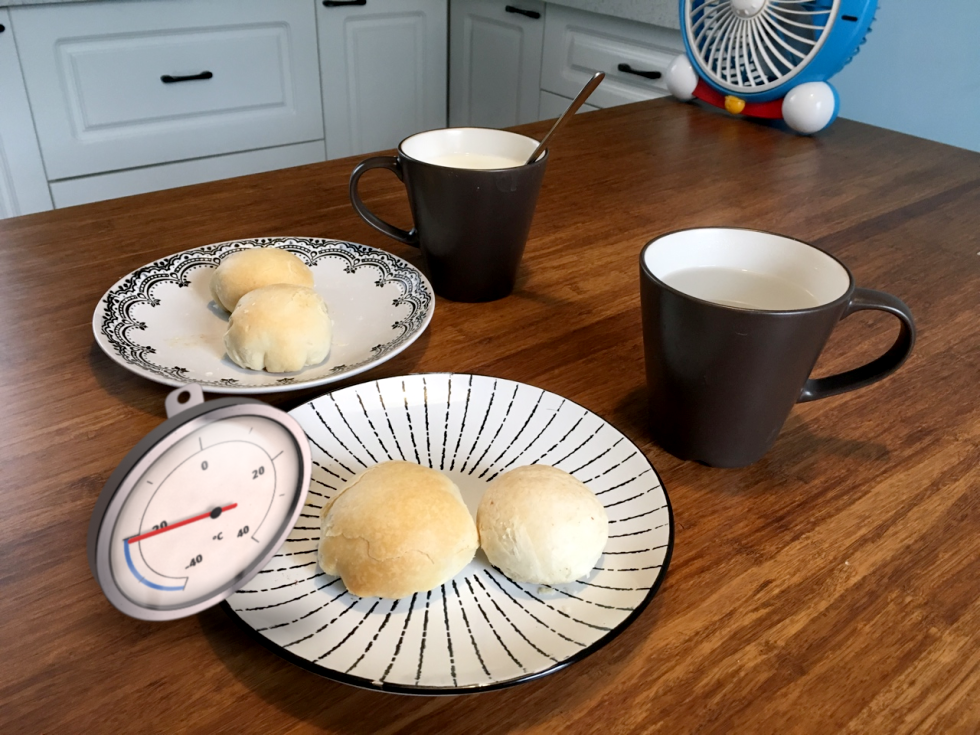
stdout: -20 (°C)
